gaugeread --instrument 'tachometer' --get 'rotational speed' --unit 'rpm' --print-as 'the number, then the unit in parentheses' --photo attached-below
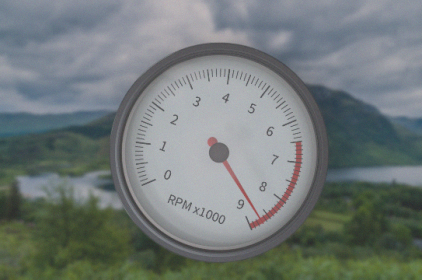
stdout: 8700 (rpm)
